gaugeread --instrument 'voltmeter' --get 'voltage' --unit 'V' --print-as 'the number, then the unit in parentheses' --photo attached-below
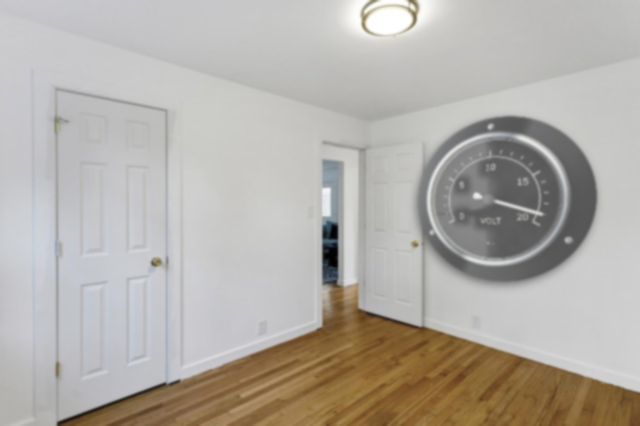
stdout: 19 (V)
